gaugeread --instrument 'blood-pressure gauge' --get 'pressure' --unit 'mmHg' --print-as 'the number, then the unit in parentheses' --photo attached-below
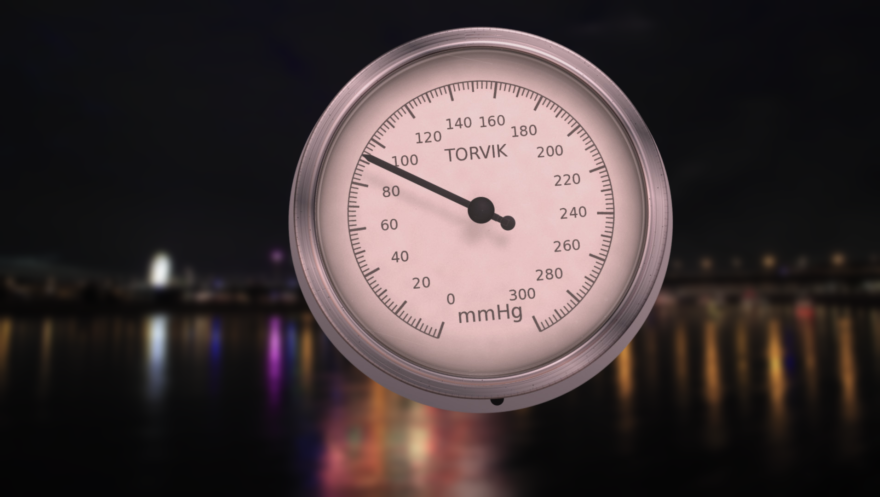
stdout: 92 (mmHg)
